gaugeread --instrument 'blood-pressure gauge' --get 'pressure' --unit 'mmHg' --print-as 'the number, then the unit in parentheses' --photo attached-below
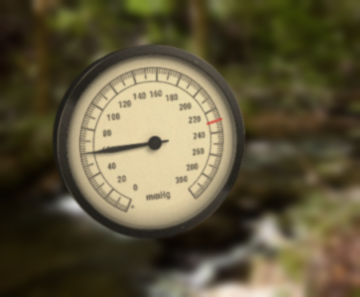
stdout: 60 (mmHg)
